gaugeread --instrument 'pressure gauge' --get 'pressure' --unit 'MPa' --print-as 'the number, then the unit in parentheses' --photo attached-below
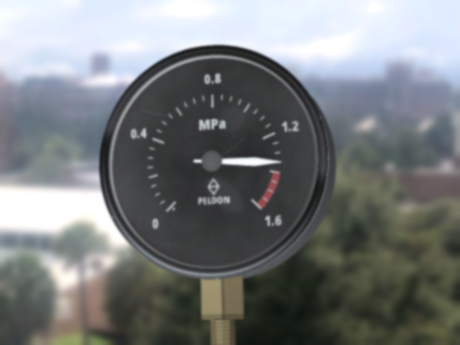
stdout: 1.35 (MPa)
